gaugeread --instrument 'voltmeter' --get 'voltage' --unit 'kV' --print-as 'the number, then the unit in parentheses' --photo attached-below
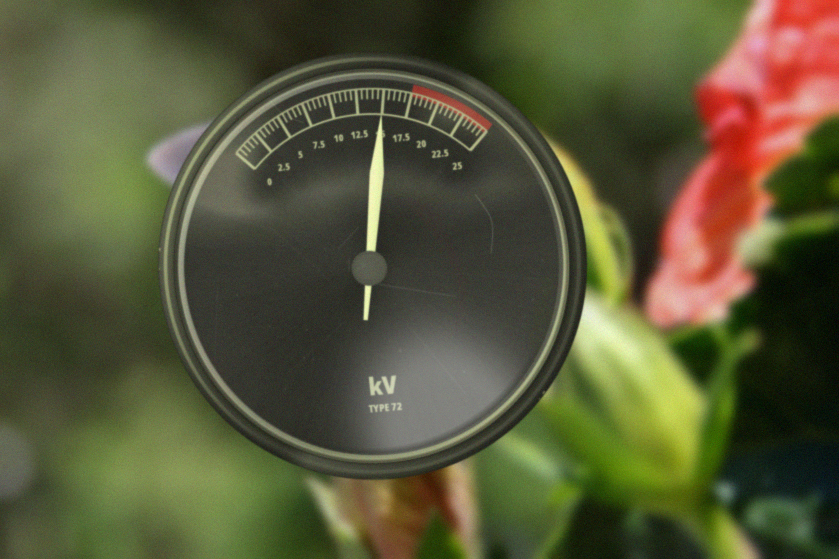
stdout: 15 (kV)
